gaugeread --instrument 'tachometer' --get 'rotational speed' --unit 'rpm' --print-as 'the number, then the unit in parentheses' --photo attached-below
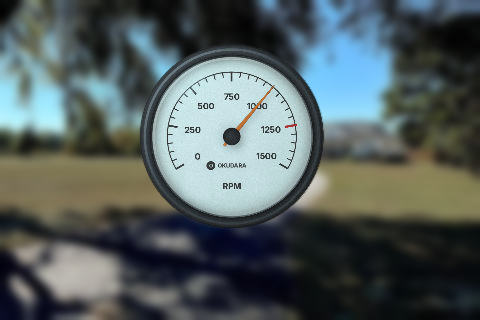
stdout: 1000 (rpm)
